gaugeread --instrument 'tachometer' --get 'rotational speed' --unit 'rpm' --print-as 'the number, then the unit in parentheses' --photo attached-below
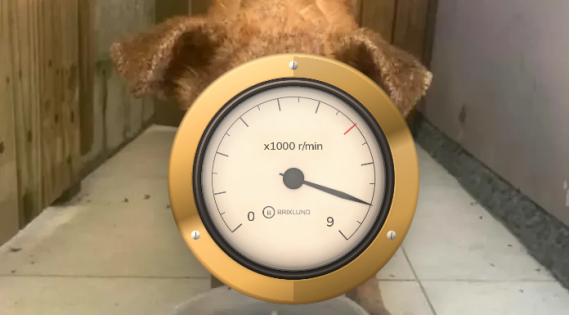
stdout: 8000 (rpm)
